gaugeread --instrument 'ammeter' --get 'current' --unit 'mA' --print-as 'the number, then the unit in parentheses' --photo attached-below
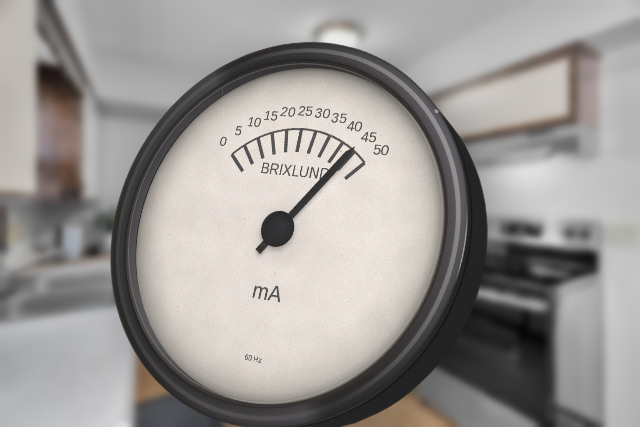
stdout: 45 (mA)
